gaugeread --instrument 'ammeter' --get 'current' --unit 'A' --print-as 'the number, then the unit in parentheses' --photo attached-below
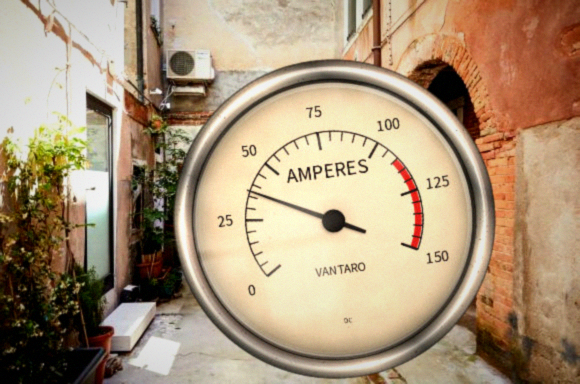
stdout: 37.5 (A)
